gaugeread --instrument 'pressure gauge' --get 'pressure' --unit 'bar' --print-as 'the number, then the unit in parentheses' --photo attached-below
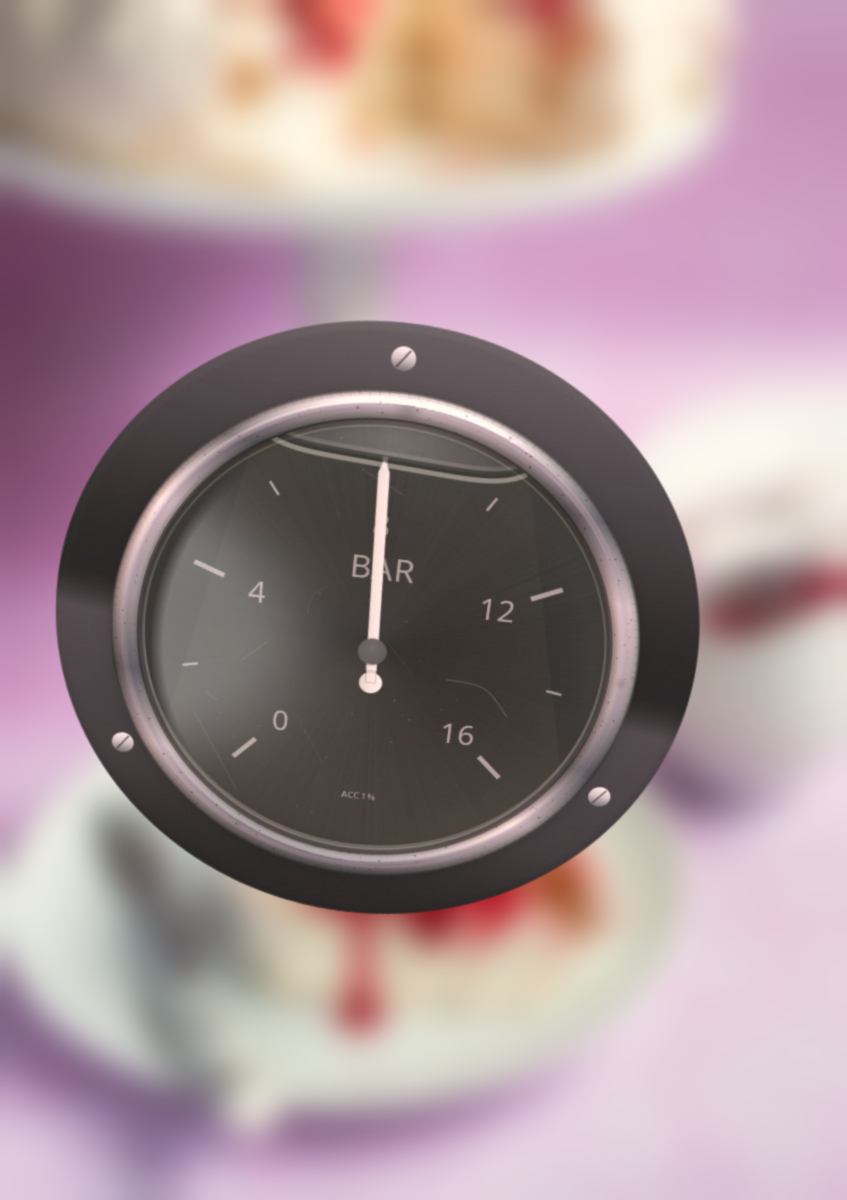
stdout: 8 (bar)
